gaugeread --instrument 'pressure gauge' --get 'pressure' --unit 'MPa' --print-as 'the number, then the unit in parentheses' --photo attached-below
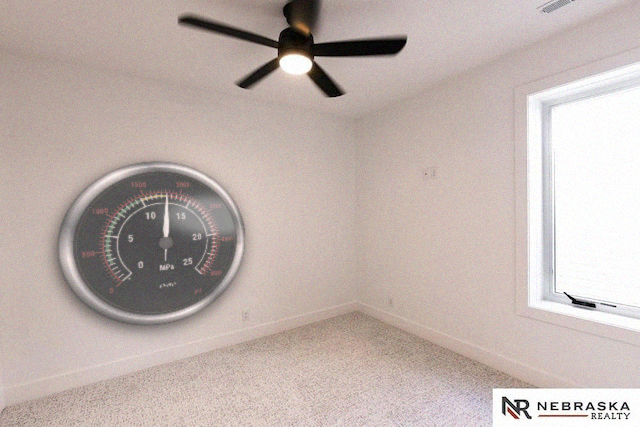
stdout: 12.5 (MPa)
